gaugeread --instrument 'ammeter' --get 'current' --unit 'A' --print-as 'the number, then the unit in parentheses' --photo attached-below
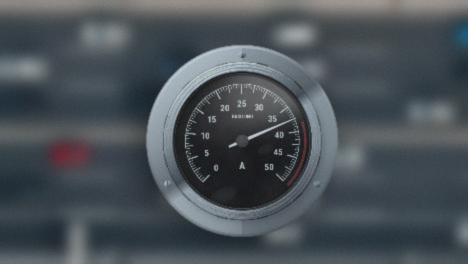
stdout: 37.5 (A)
